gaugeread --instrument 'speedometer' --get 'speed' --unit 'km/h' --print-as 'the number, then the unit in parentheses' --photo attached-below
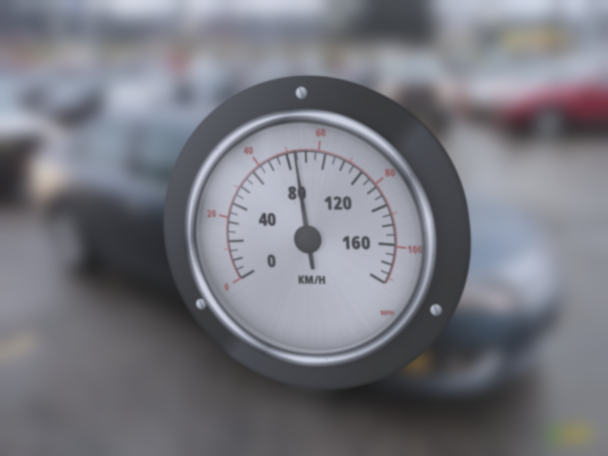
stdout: 85 (km/h)
